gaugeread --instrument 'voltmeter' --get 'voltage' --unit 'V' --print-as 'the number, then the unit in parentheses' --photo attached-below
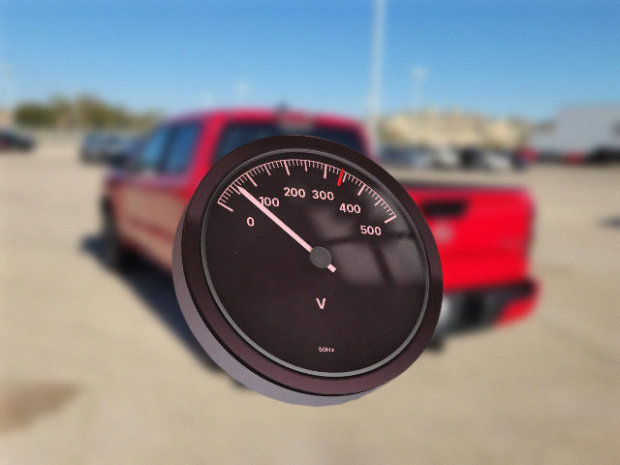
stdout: 50 (V)
